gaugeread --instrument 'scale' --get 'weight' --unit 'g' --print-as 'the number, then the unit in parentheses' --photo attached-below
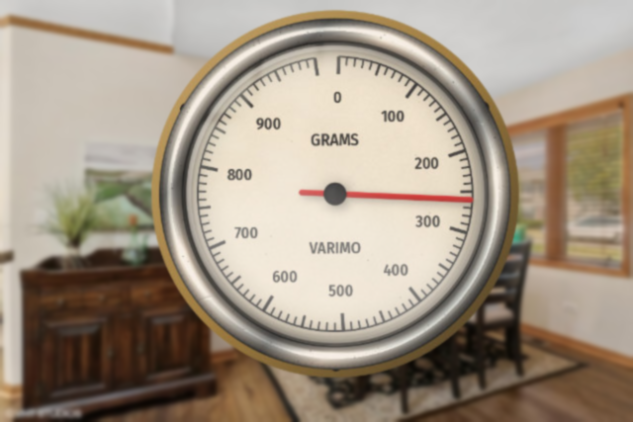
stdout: 260 (g)
